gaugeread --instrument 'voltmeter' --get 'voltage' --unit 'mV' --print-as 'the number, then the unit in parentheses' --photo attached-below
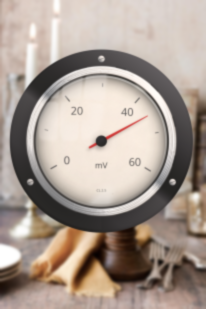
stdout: 45 (mV)
